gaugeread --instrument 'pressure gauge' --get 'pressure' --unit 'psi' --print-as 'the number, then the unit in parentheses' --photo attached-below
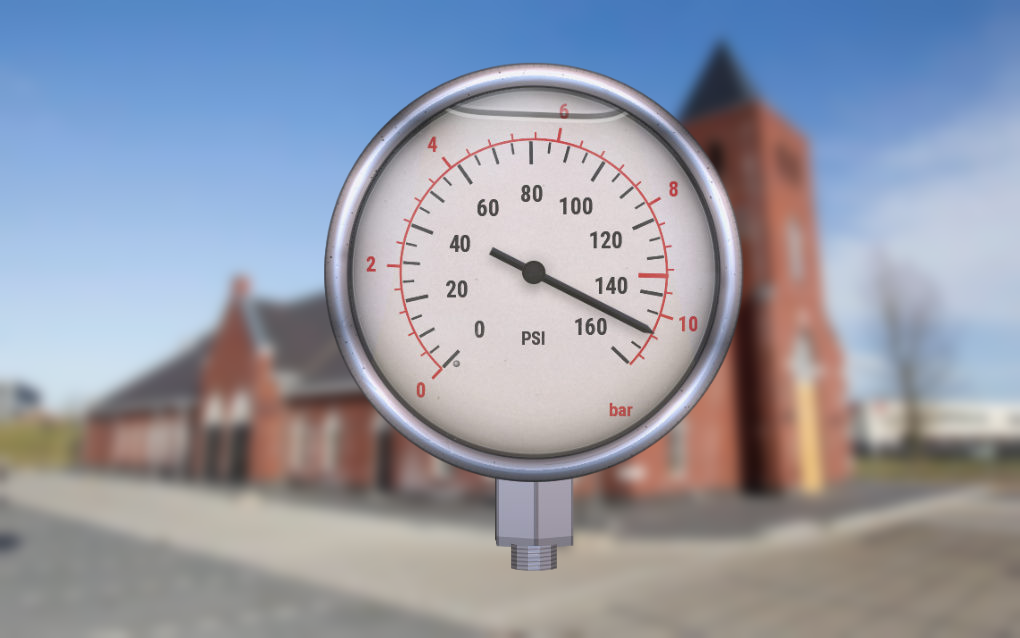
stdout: 150 (psi)
